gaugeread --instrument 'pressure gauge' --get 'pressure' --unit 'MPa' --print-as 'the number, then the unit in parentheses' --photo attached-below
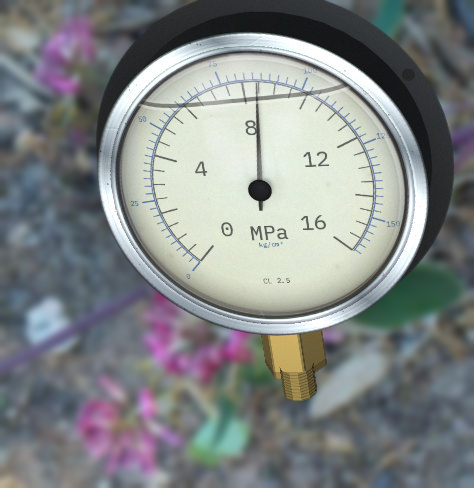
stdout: 8.5 (MPa)
